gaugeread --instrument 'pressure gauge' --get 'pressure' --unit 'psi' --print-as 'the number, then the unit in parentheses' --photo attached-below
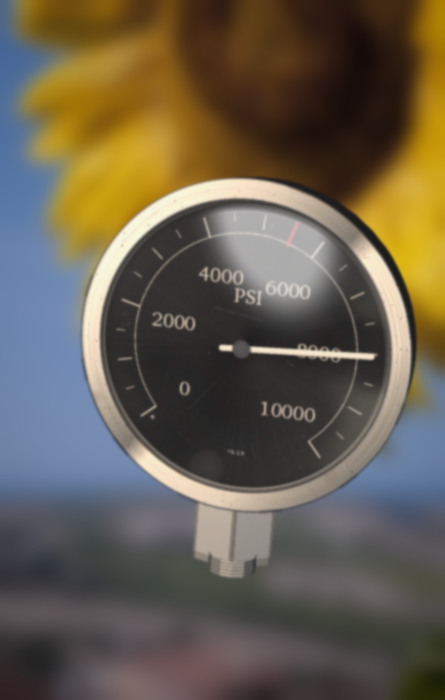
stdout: 8000 (psi)
